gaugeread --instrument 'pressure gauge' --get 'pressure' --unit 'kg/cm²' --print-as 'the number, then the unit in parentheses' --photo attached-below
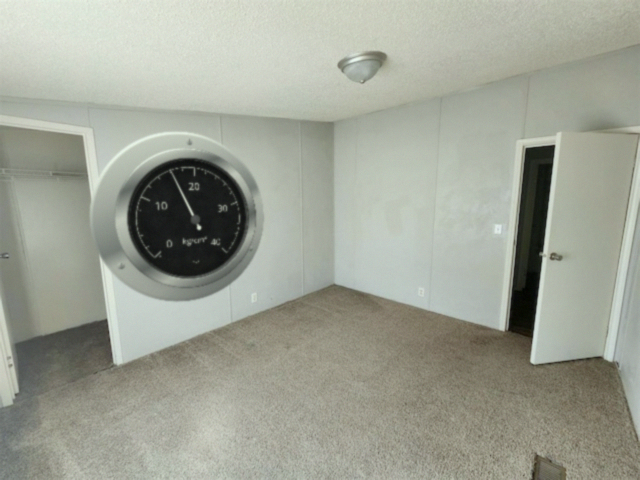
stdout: 16 (kg/cm²)
